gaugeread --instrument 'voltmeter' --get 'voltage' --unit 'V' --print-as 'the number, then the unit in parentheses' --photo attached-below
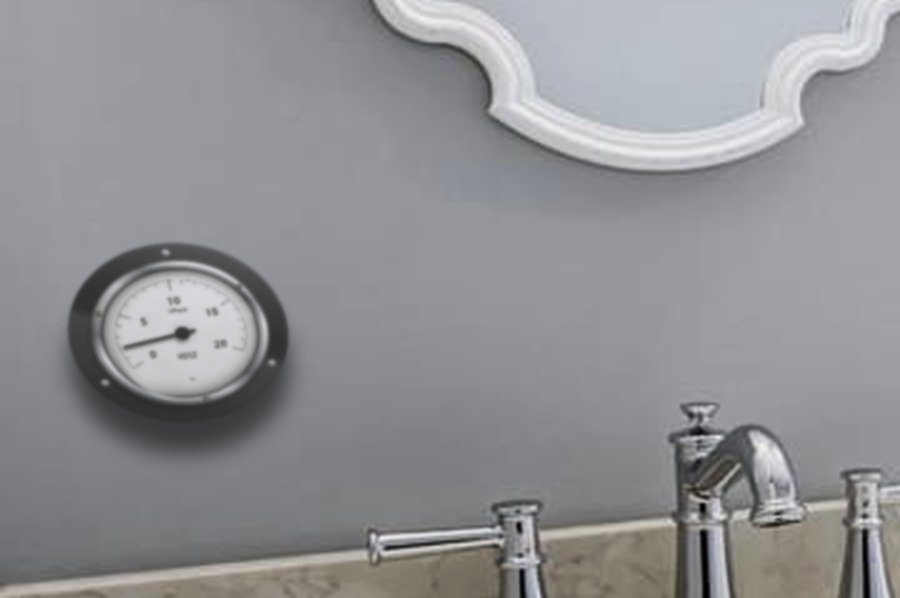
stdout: 2 (V)
